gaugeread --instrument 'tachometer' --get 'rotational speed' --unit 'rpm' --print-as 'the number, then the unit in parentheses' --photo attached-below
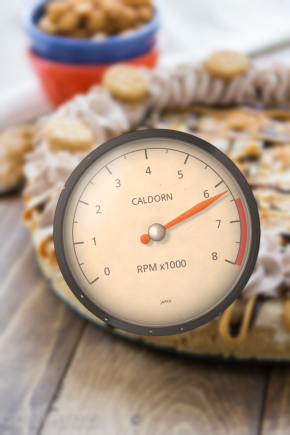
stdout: 6250 (rpm)
